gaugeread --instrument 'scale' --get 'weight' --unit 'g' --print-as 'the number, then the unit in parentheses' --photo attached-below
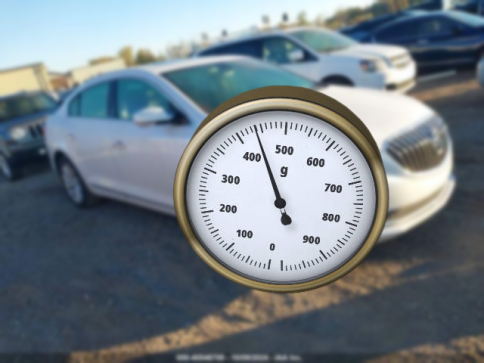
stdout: 440 (g)
